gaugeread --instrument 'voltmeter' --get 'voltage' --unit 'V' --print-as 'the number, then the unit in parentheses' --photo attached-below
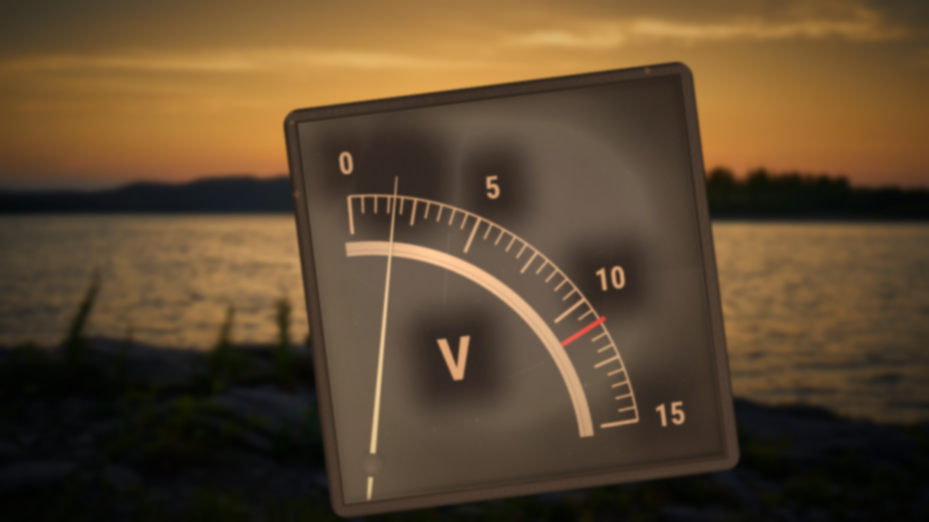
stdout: 1.75 (V)
